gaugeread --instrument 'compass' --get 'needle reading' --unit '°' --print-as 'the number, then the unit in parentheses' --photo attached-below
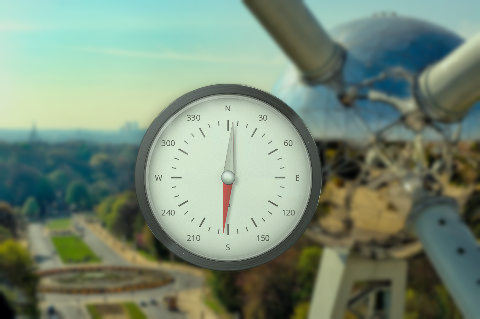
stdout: 185 (°)
